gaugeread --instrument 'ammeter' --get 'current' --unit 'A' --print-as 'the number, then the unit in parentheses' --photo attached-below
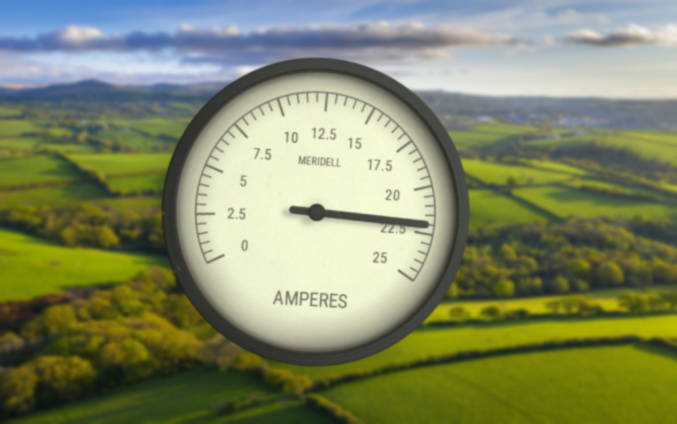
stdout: 22 (A)
